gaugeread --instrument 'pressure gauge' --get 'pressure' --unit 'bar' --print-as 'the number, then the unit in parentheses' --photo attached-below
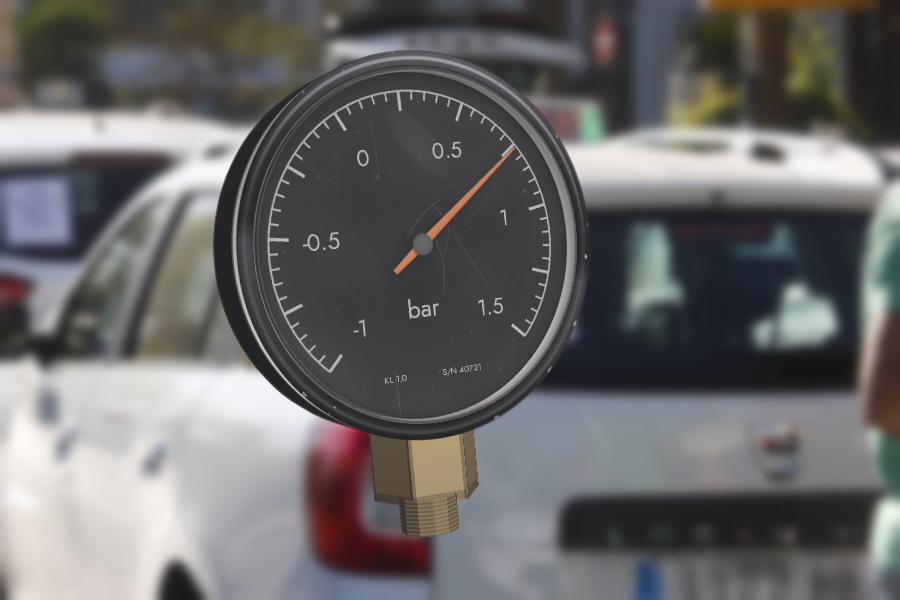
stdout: 0.75 (bar)
